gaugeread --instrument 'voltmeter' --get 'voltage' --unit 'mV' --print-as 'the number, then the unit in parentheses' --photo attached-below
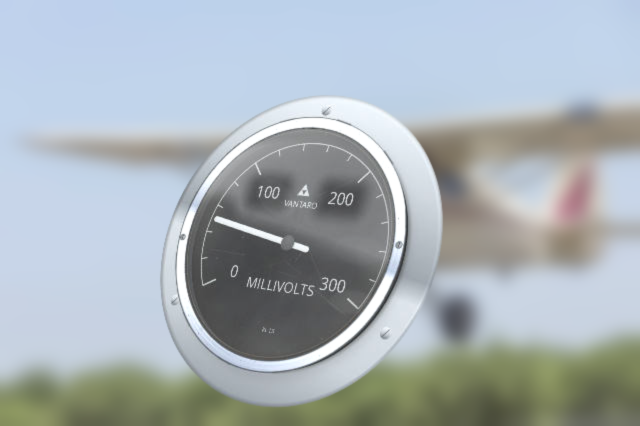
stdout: 50 (mV)
